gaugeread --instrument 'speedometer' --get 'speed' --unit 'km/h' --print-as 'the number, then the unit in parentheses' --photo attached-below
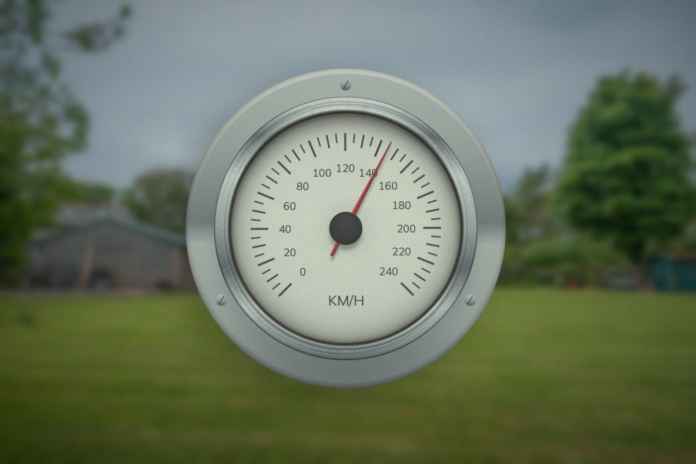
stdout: 145 (km/h)
